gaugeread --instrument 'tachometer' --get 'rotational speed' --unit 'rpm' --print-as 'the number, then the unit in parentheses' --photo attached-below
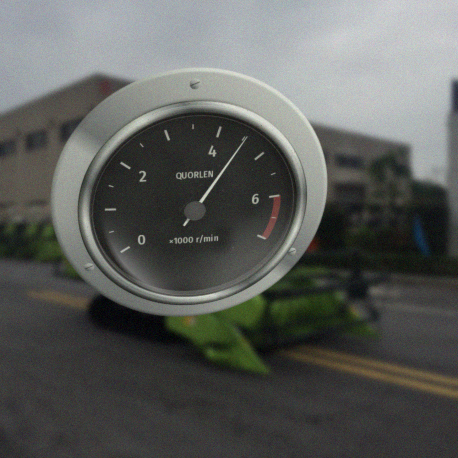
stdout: 4500 (rpm)
